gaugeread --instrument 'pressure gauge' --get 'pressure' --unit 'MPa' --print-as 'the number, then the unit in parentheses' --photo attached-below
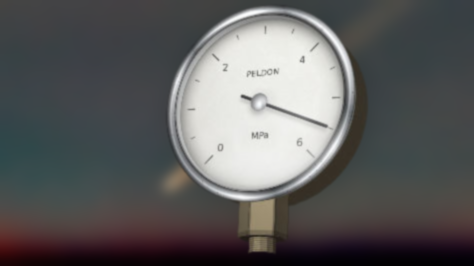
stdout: 5.5 (MPa)
